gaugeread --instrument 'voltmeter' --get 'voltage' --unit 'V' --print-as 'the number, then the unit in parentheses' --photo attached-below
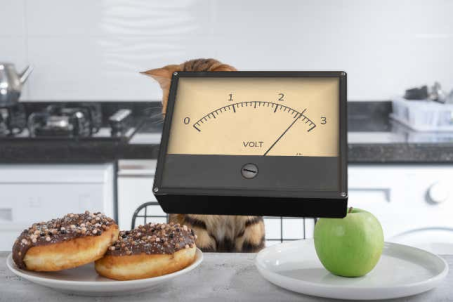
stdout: 2.6 (V)
